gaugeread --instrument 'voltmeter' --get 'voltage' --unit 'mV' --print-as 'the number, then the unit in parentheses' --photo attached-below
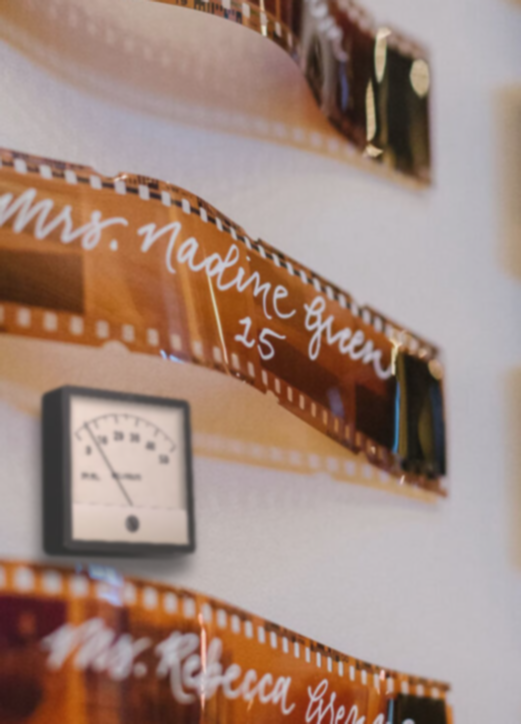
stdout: 5 (mV)
